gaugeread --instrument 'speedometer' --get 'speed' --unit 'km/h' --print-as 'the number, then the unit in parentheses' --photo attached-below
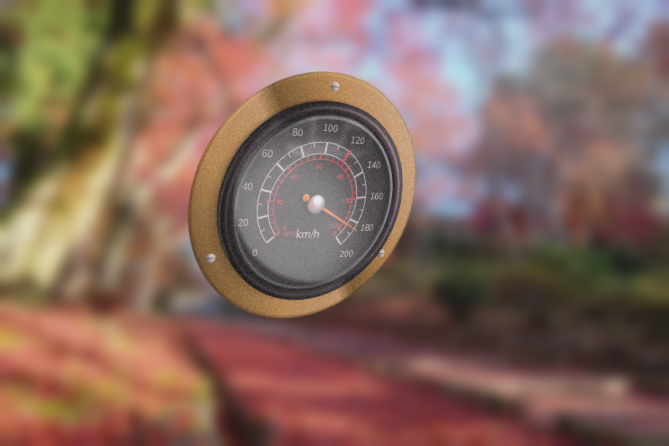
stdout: 185 (km/h)
